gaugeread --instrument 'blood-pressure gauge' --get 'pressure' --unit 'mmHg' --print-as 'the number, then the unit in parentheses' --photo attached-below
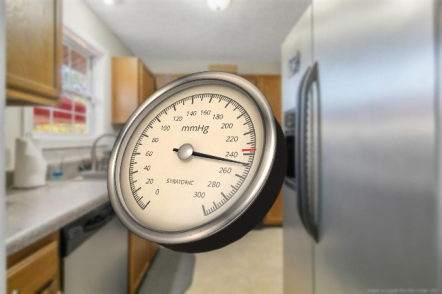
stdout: 250 (mmHg)
